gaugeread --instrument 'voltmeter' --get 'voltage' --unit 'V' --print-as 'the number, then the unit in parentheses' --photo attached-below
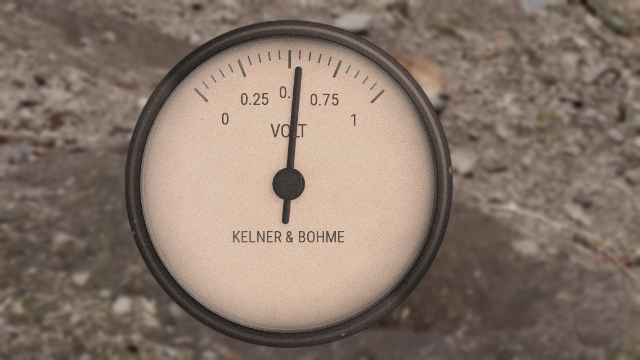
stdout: 0.55 (V)
